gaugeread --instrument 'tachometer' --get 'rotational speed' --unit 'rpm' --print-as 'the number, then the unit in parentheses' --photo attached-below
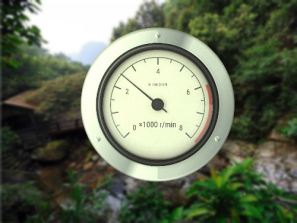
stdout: 2500 (rpm)
